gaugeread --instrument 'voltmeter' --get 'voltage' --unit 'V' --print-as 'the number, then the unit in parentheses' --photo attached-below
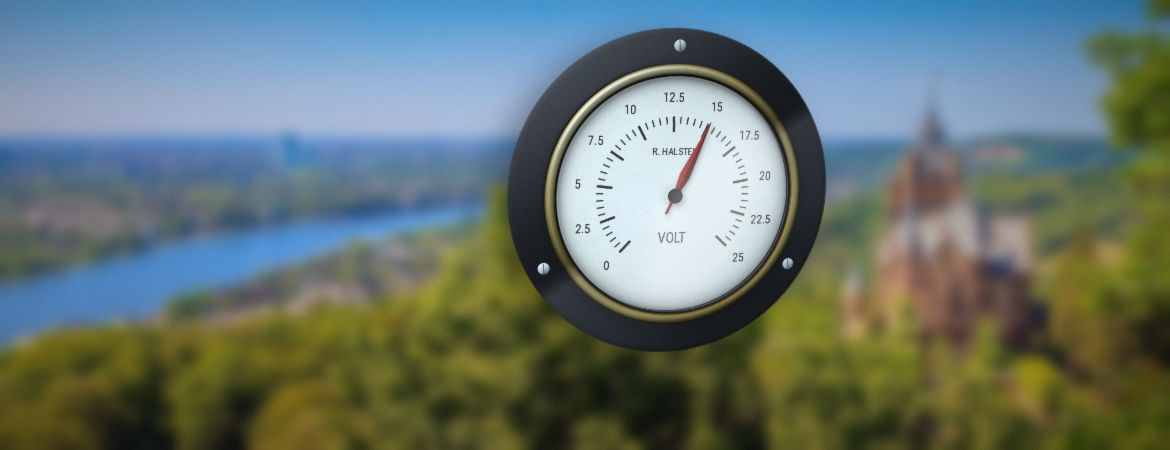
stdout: 15 (V)
